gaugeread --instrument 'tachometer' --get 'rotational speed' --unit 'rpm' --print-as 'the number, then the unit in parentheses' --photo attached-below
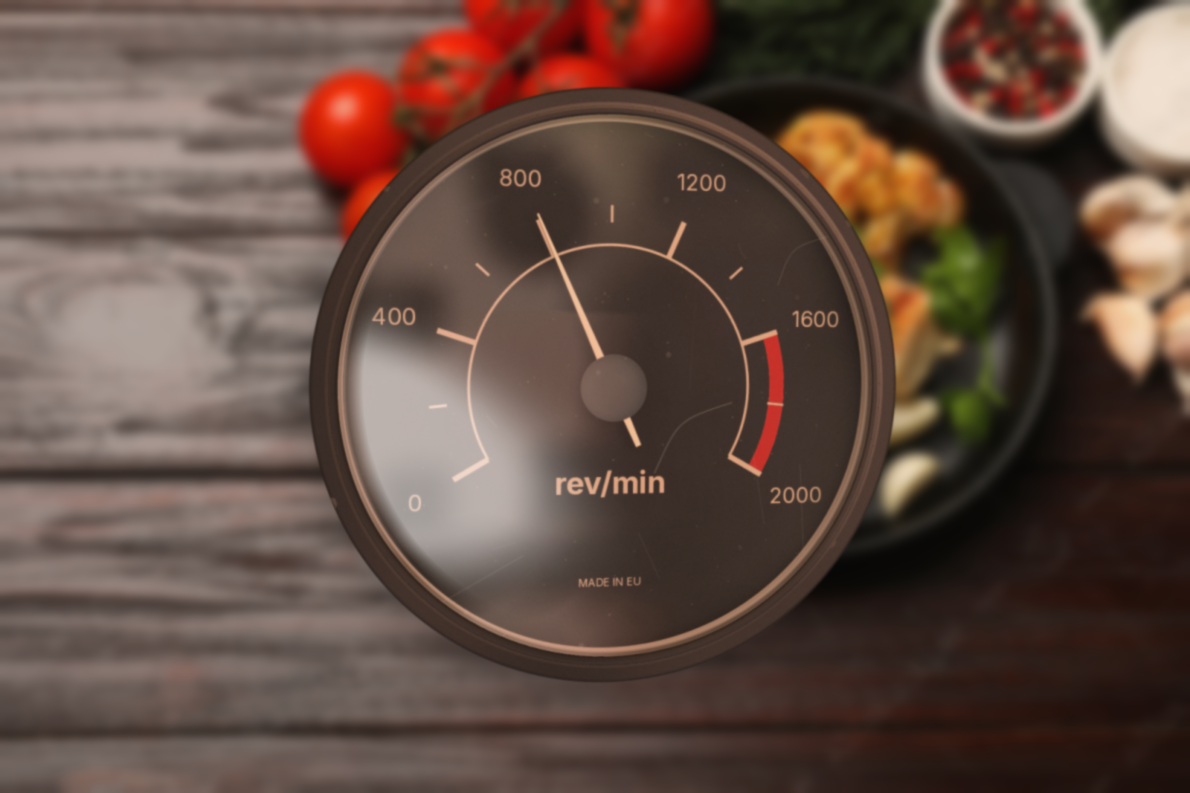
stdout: 800 (rpm)
